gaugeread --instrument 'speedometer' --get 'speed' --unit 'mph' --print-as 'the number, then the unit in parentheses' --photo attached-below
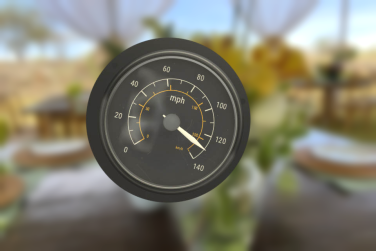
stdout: 130 (mph)
